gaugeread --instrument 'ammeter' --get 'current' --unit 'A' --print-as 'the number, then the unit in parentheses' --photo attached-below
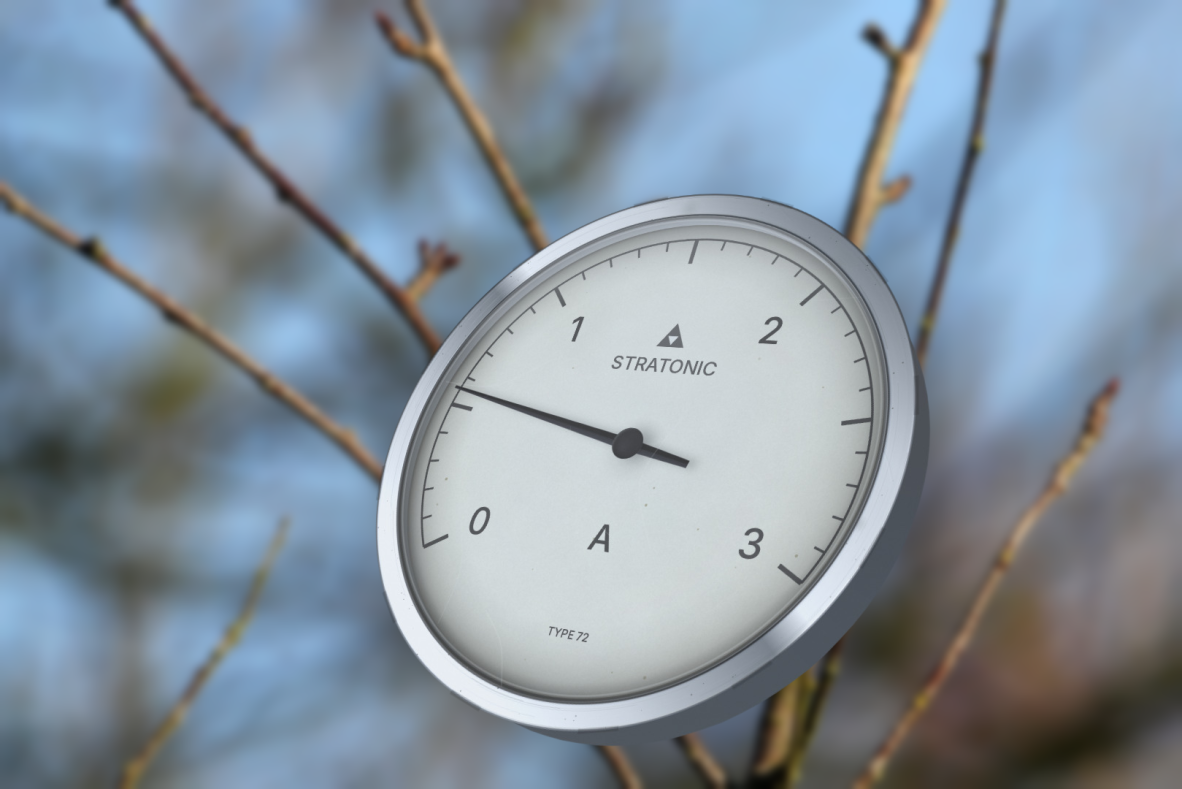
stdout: 0.55 (A)
